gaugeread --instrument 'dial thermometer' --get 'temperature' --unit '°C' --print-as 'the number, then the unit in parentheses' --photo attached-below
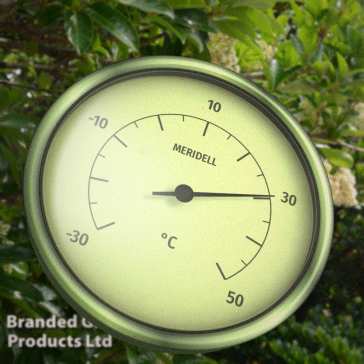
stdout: 30 (°C)
